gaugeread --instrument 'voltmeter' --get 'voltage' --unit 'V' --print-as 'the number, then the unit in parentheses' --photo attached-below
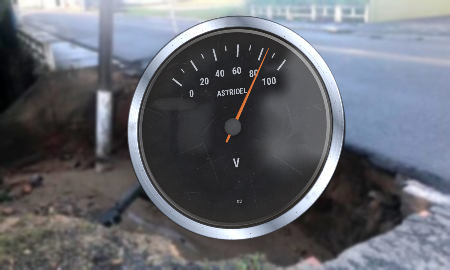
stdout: 85 (V)
